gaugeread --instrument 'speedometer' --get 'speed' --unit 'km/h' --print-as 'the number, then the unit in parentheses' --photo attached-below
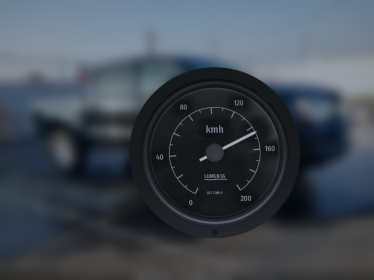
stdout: 145 (km/h)
